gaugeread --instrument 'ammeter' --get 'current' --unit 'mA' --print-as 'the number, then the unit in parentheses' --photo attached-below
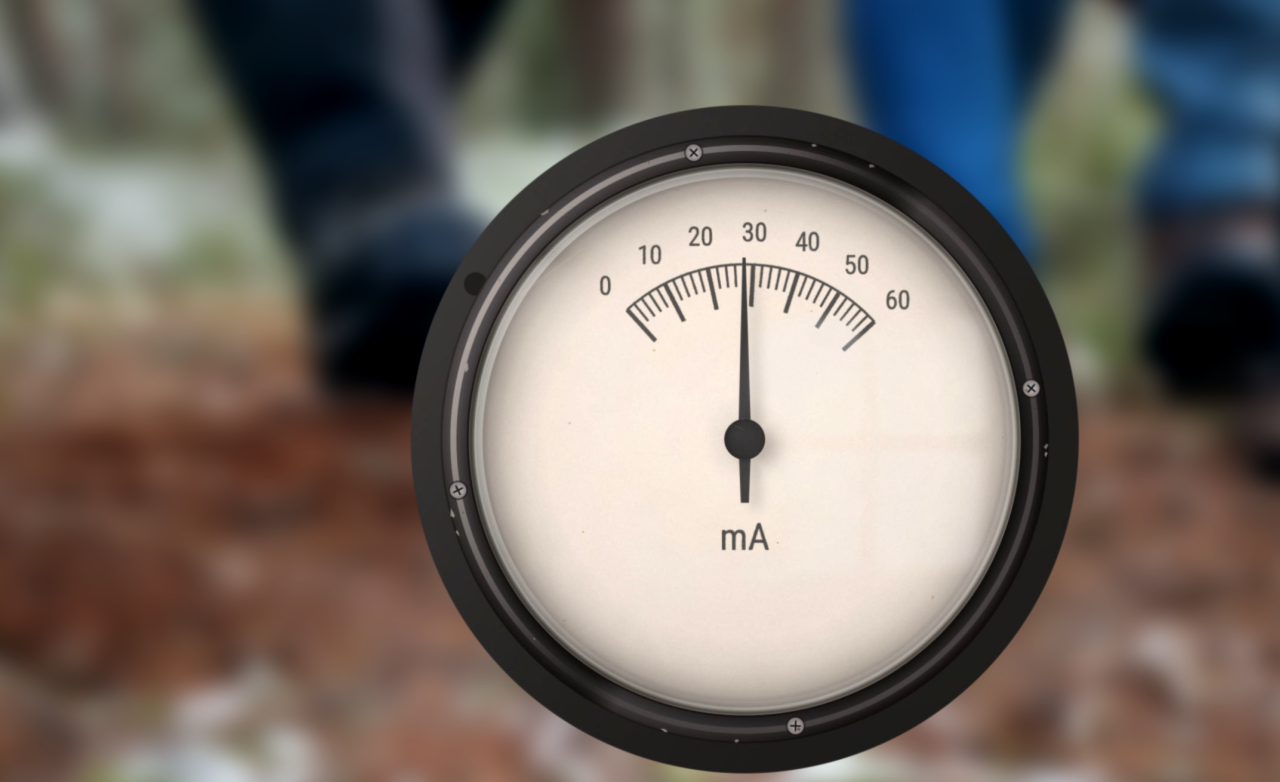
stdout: 28 (mA)
